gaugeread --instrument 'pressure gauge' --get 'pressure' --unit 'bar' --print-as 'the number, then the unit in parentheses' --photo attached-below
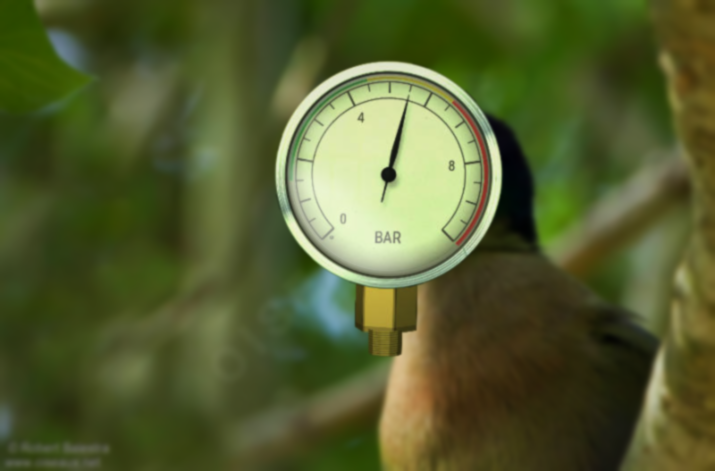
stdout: 5.5 (bar)
